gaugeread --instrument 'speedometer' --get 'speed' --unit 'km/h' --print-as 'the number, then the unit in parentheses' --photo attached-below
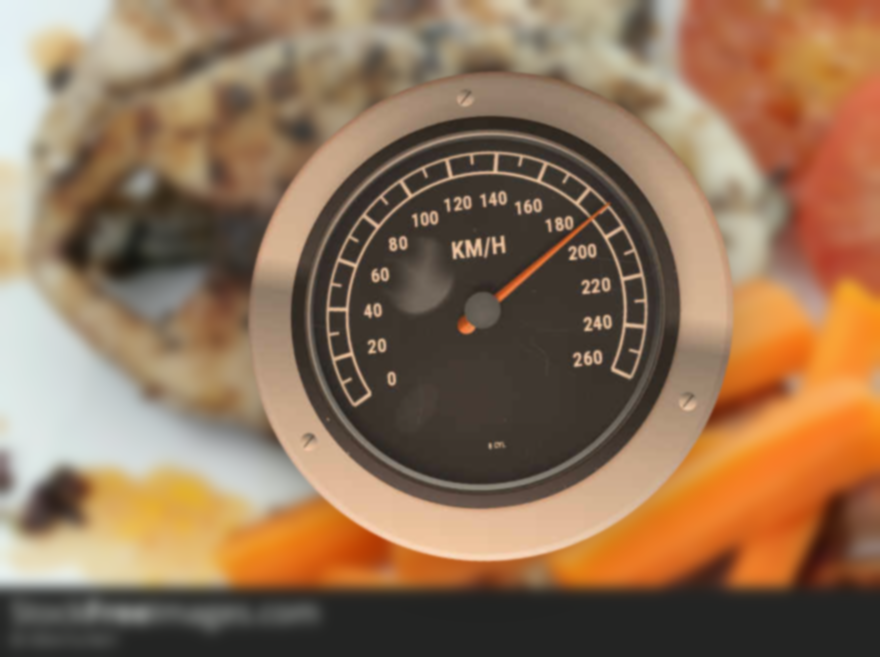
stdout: 190 (km/h)
